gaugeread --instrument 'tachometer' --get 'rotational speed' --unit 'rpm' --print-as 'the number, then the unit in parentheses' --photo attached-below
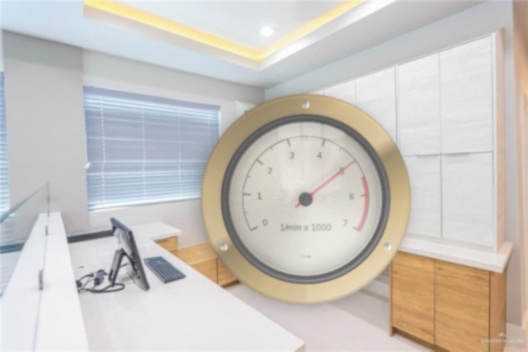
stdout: 5000 (rpm)
